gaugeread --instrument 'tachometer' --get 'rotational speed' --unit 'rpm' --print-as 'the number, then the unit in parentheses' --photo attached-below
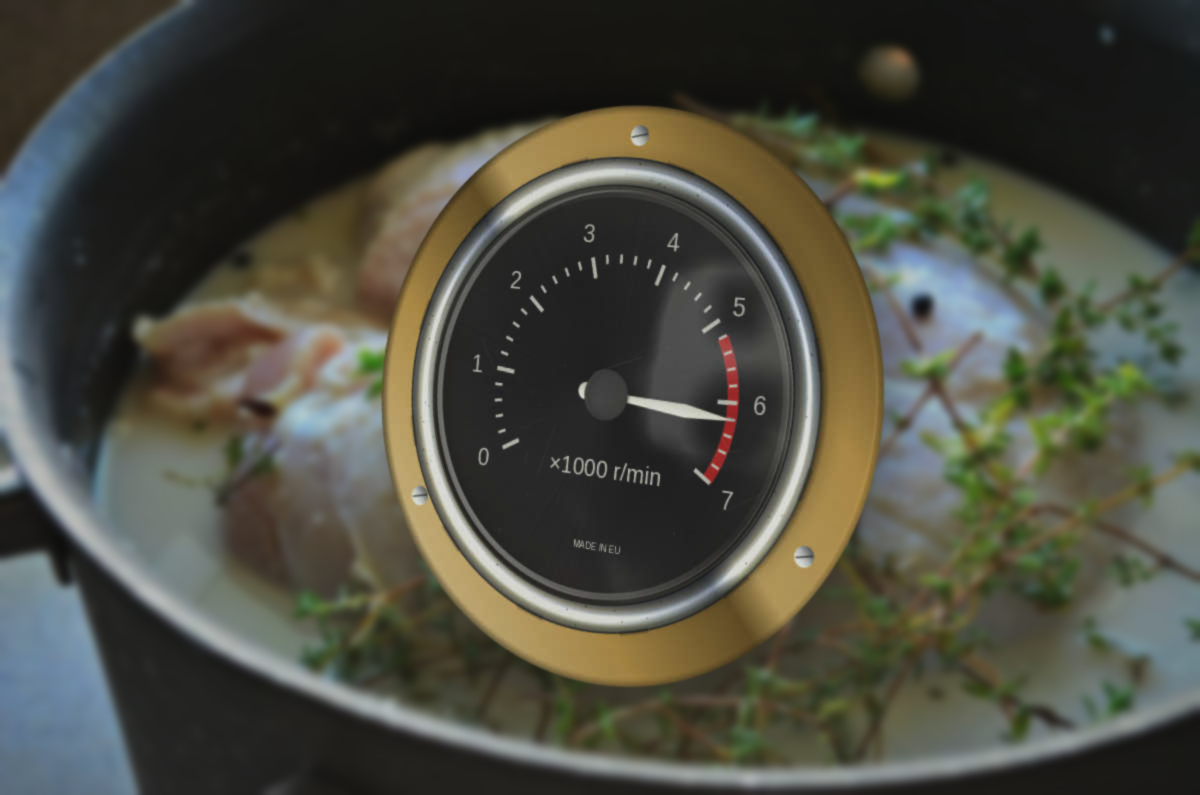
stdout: 6200 (rpm)
